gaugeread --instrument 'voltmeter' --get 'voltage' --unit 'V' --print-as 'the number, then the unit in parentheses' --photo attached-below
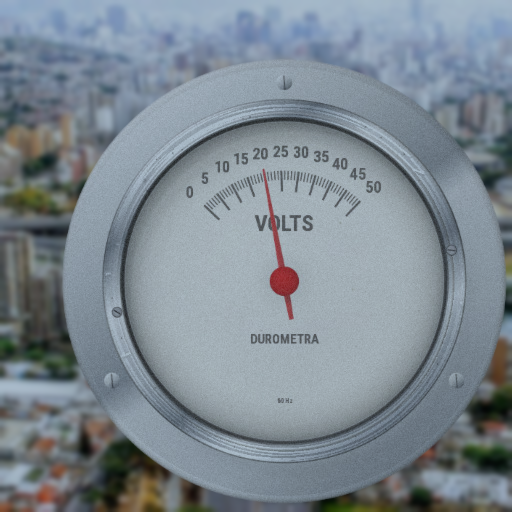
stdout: 20 (V)
